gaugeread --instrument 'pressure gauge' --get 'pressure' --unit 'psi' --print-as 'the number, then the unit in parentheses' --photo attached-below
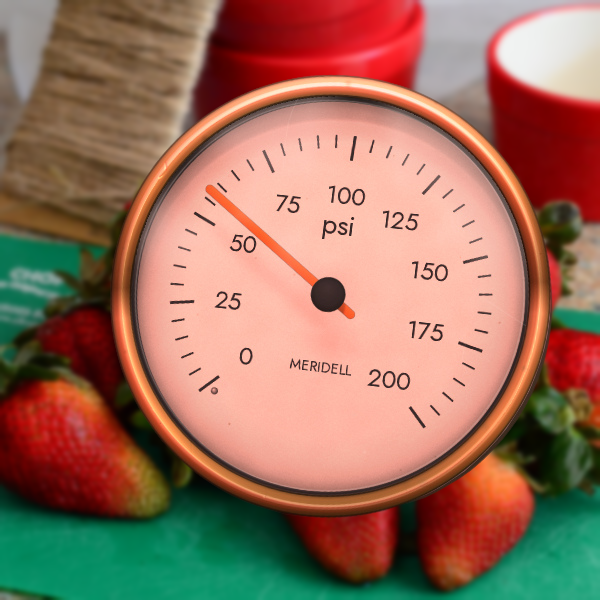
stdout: 57.5 (psi)
